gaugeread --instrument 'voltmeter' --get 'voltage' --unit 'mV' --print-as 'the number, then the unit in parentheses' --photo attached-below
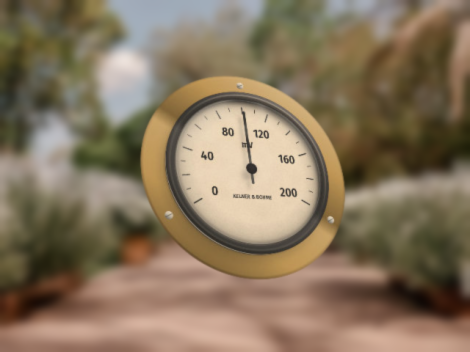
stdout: 100 (mV)
